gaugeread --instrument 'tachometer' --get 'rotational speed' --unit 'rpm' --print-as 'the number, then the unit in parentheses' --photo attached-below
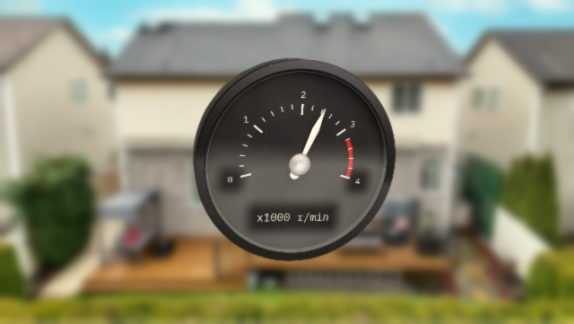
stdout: 2400 (rpm)
